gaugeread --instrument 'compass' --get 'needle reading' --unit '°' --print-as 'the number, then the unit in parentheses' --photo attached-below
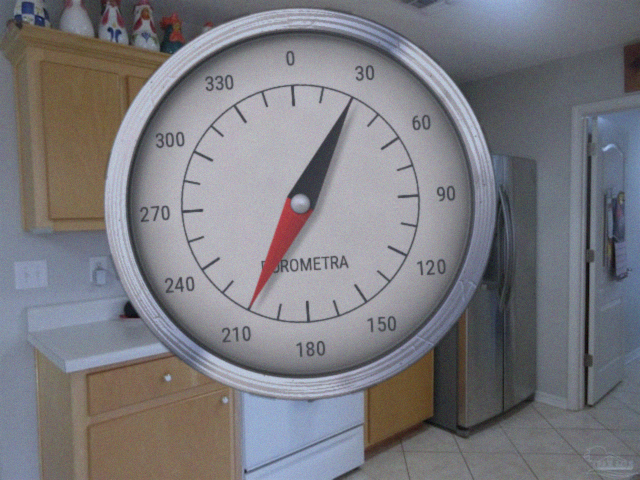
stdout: 210 (°)
